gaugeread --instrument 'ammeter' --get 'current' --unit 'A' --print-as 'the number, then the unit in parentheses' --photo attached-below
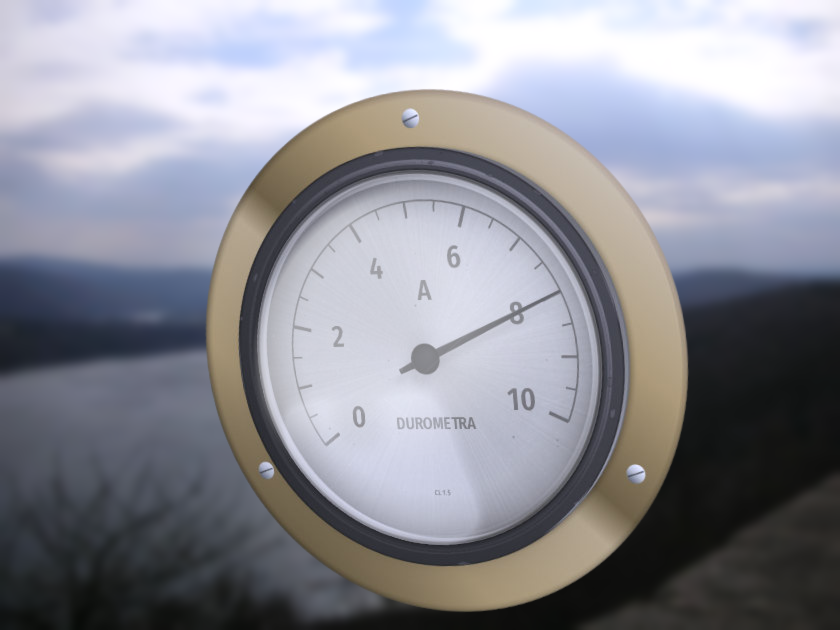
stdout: 8 (A)
